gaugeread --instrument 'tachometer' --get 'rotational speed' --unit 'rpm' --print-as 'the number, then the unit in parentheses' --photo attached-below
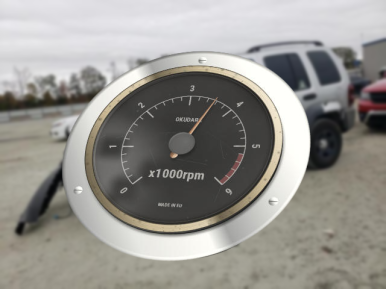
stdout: 3600 (rpm)
